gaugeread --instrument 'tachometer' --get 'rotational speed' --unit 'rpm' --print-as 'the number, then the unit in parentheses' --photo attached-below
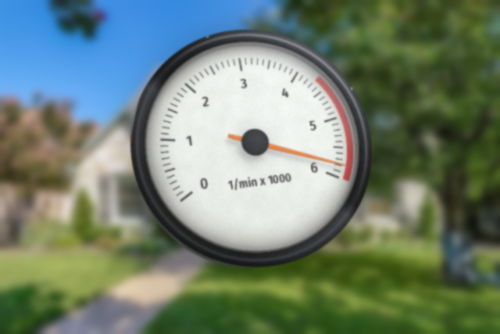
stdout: 5800 (rpm)
